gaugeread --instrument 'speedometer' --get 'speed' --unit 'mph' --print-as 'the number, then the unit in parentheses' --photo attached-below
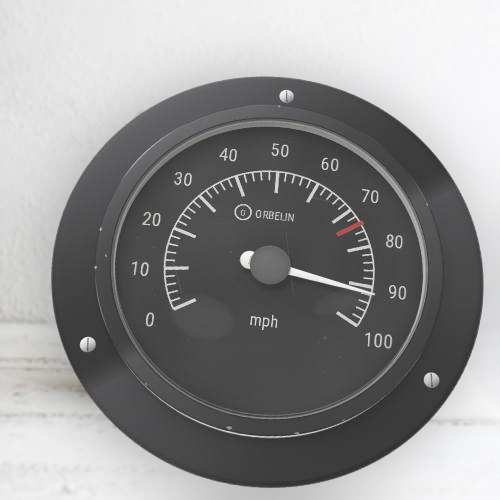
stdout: 92 (mph)
